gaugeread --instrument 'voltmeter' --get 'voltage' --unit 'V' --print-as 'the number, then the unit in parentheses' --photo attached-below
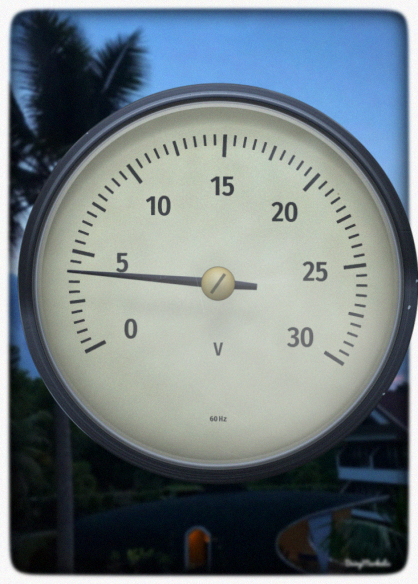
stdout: 4 (V)
